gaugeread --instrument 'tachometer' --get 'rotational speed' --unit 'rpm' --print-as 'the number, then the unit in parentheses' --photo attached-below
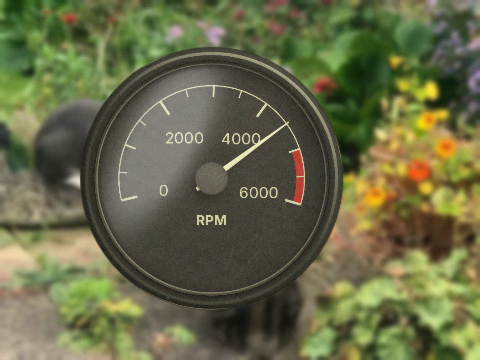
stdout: 4500 (rpm)
